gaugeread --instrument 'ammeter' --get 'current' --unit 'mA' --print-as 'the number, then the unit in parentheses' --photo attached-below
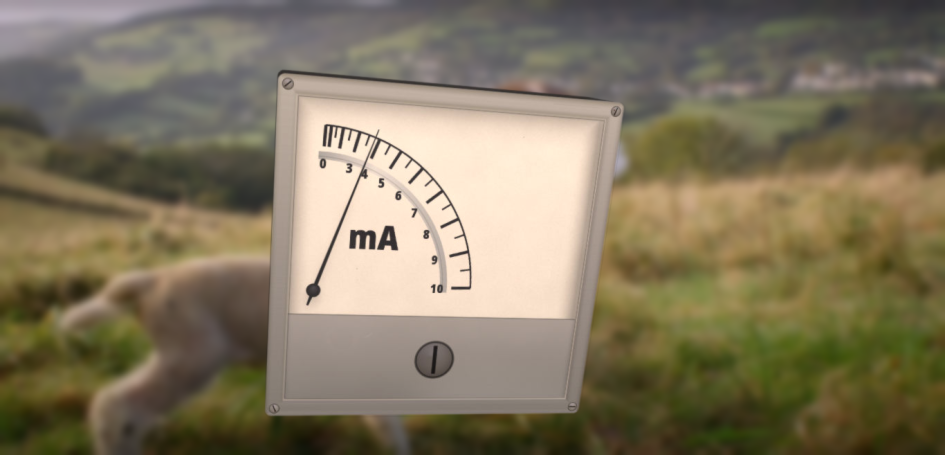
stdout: 3.75 (mA)
